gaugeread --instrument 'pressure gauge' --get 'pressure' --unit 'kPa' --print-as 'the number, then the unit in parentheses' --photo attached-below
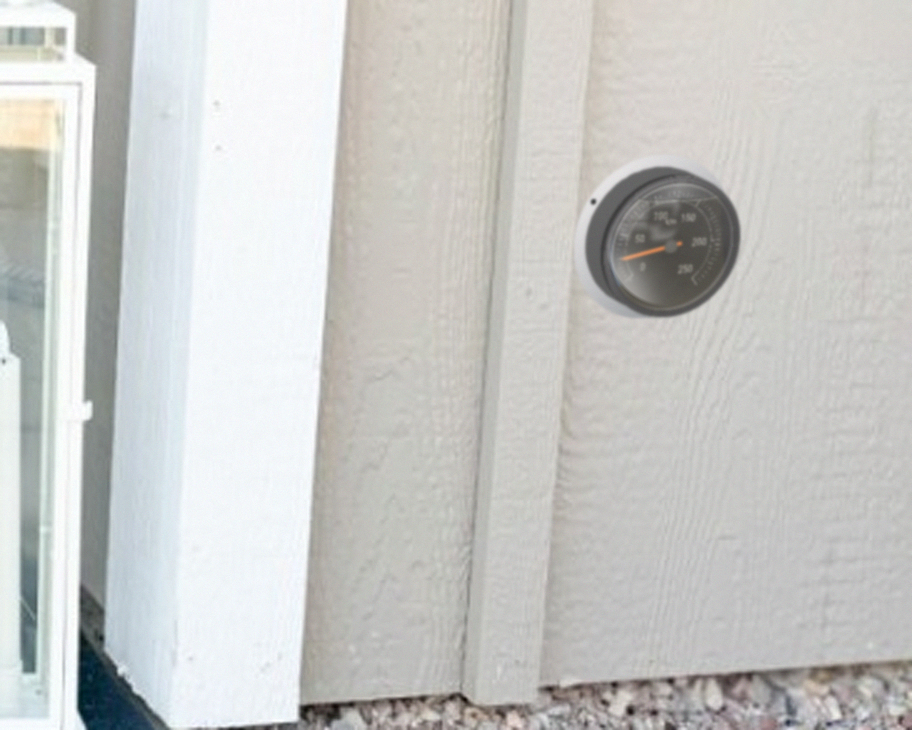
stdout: 25 (kPa)
